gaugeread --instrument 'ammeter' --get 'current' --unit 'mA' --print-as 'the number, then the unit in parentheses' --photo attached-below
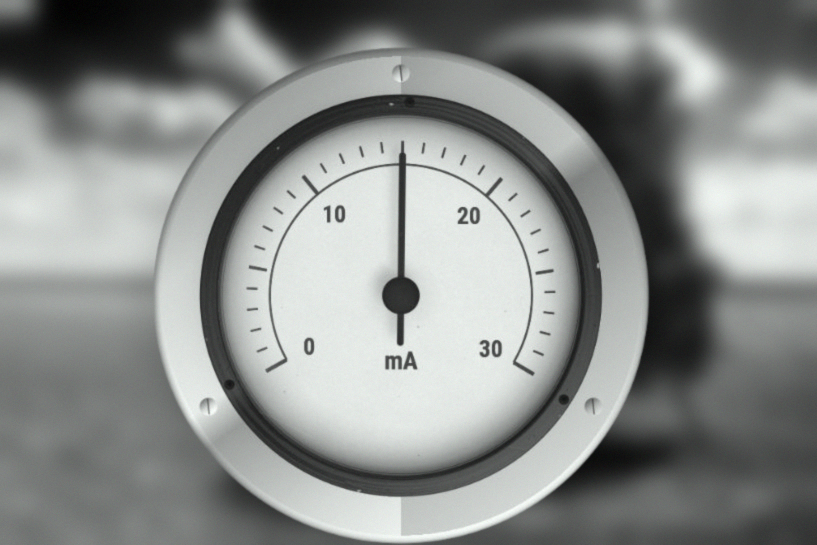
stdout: 15 (mA)
